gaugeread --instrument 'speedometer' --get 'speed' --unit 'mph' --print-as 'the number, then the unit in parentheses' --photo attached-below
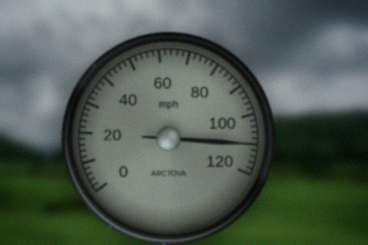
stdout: 110 (mph)
